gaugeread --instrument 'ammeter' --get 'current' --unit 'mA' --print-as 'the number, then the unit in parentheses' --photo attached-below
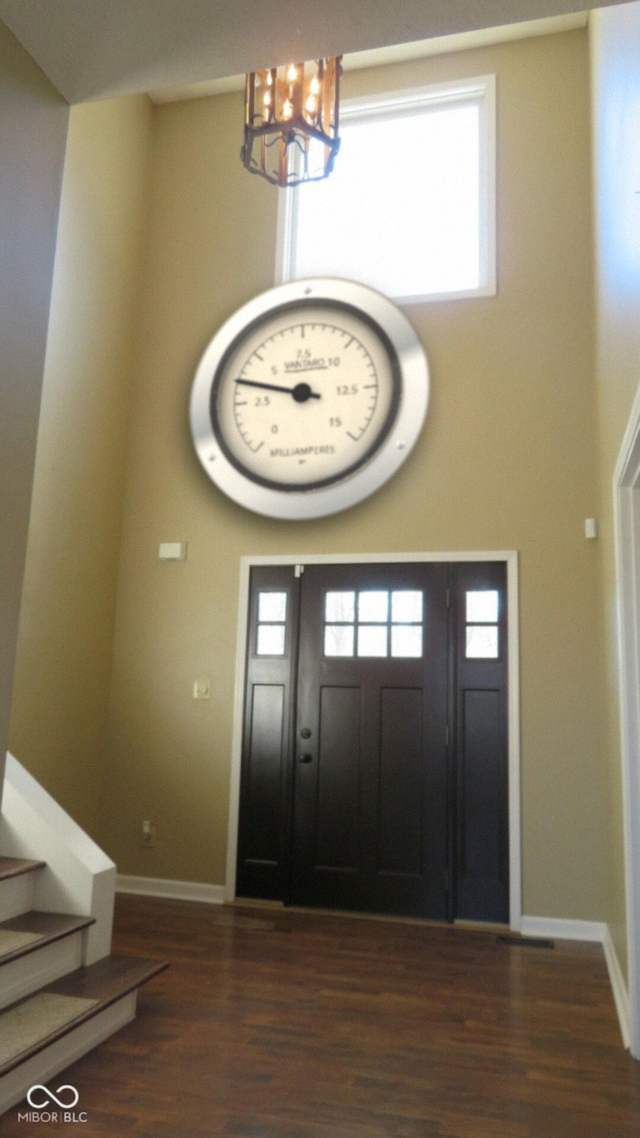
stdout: 3.5 (mA)
